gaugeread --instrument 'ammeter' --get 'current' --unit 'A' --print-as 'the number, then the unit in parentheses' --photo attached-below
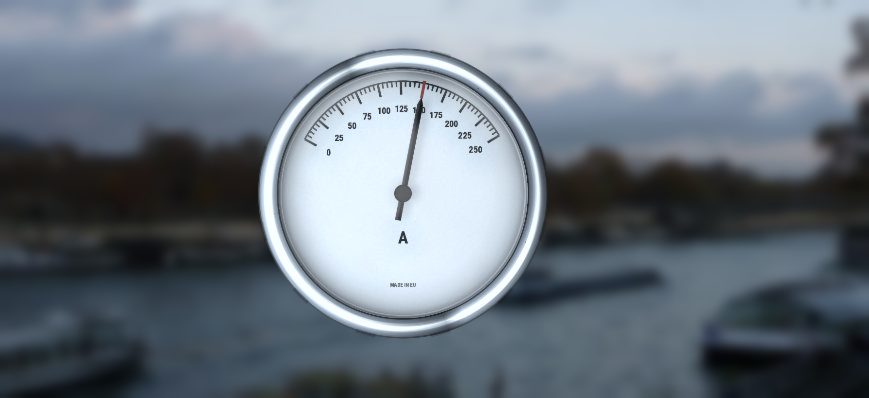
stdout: 150 (A)
